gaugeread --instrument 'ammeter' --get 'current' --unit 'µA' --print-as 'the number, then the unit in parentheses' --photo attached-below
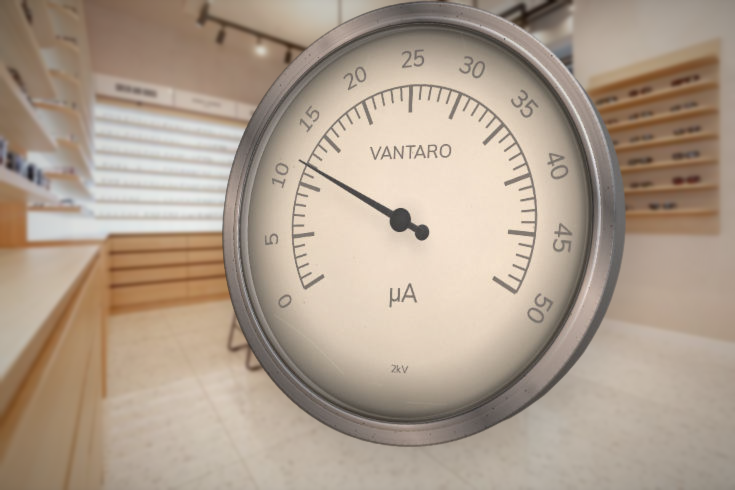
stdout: 12 (µA)
